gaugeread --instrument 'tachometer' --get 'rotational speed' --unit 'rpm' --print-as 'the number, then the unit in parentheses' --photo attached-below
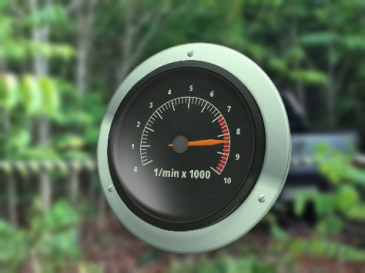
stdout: 8400 (rpm)
